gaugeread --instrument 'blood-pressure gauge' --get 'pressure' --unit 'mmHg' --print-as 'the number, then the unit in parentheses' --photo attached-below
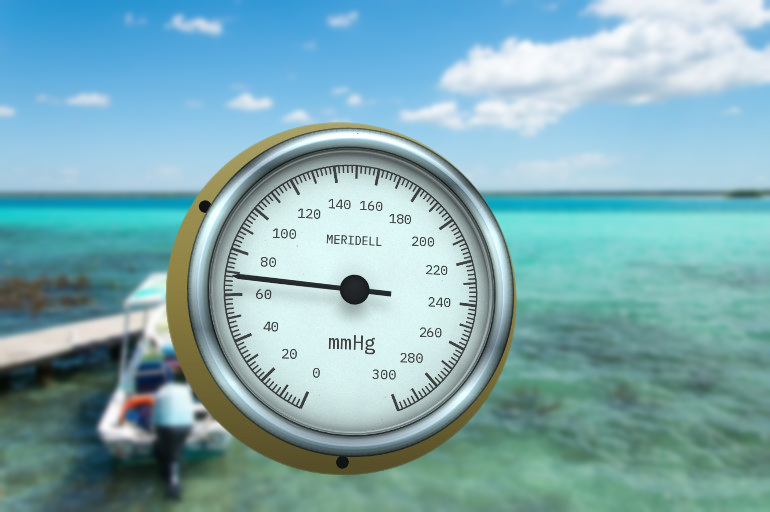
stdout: 68 (mmHg)
